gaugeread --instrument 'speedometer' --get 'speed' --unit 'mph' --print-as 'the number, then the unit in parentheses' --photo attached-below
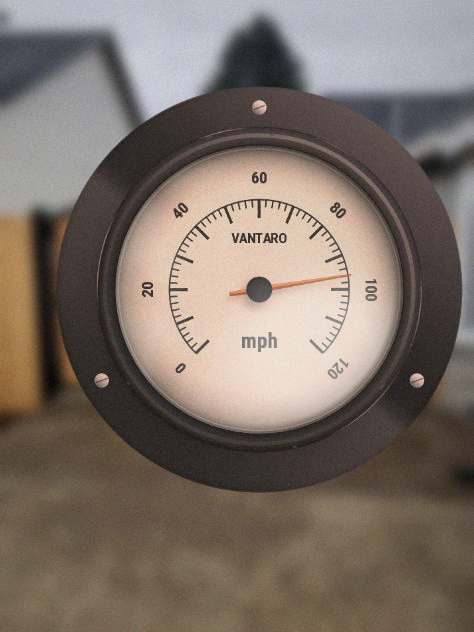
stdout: 96 (mph)
